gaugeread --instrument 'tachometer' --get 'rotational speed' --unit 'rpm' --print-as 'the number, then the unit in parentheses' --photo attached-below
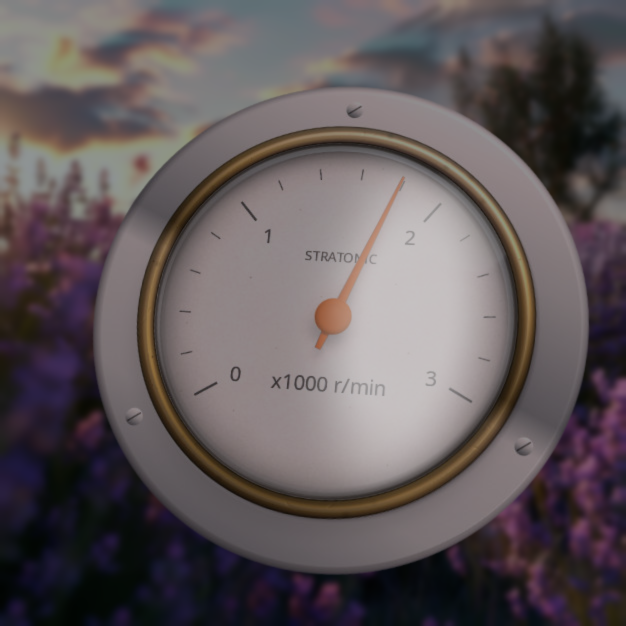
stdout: 1800 (rpm)
